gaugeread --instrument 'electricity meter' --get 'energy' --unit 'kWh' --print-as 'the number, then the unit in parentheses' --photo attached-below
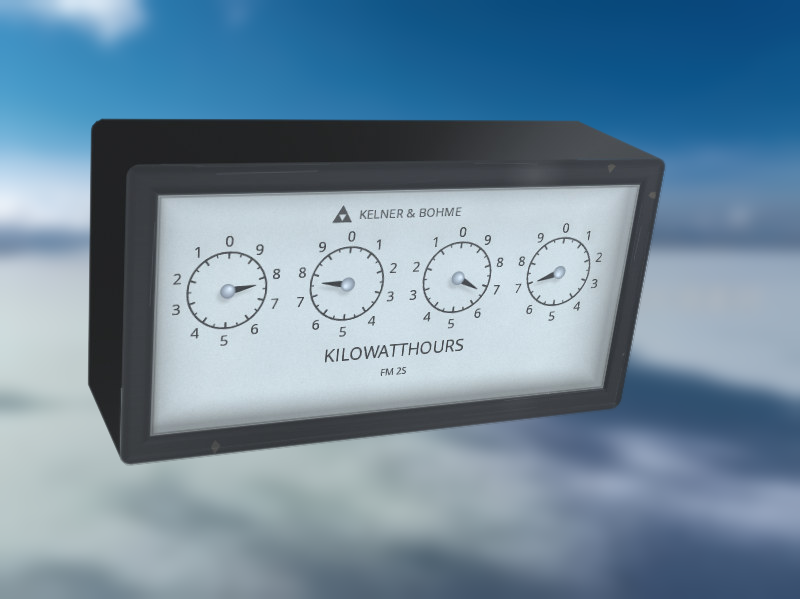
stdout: 7767 (kWh)
